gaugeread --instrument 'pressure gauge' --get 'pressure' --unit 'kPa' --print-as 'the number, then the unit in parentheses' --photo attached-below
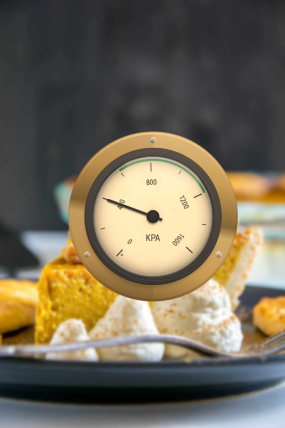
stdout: 400 (kPa)
